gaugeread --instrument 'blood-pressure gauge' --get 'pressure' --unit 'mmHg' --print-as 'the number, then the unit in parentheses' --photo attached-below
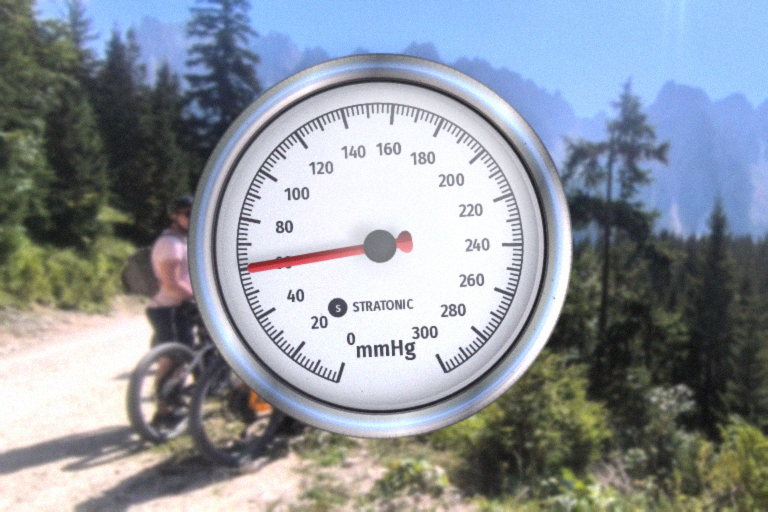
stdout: 60 (mmHg)
